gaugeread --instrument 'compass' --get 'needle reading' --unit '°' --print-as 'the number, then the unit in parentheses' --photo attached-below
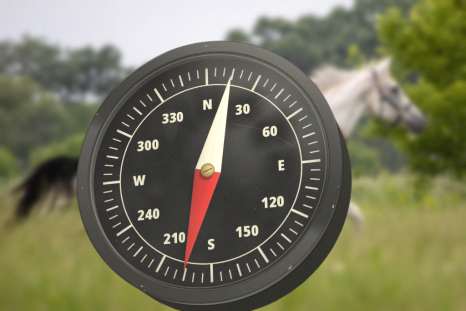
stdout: 195 (°)
